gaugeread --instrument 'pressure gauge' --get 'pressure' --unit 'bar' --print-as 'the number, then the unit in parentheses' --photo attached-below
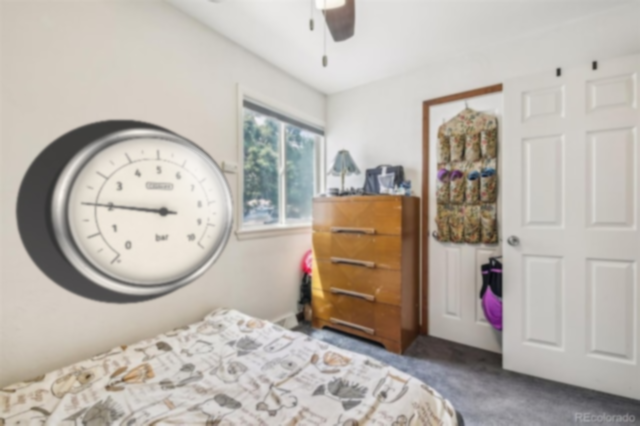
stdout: 2 (bar)
